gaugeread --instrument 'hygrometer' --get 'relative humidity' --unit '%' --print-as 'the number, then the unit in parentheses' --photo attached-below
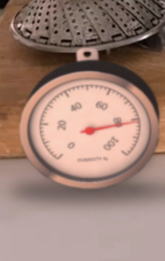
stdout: 80 (%)
